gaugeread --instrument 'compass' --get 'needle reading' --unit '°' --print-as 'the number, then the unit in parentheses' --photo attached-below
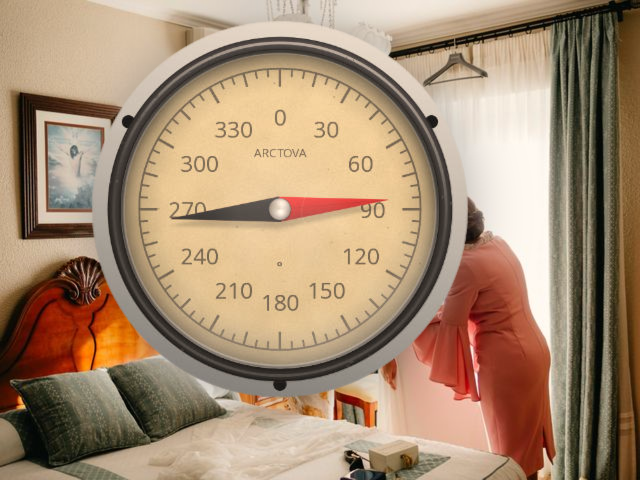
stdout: 85 (°)
